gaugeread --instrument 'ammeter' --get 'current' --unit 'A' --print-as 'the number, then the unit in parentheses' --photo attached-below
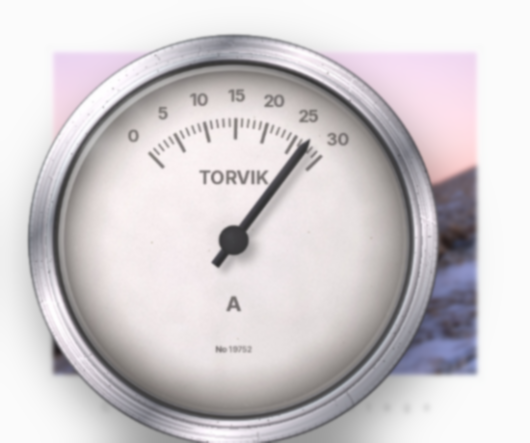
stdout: 27 (A)
